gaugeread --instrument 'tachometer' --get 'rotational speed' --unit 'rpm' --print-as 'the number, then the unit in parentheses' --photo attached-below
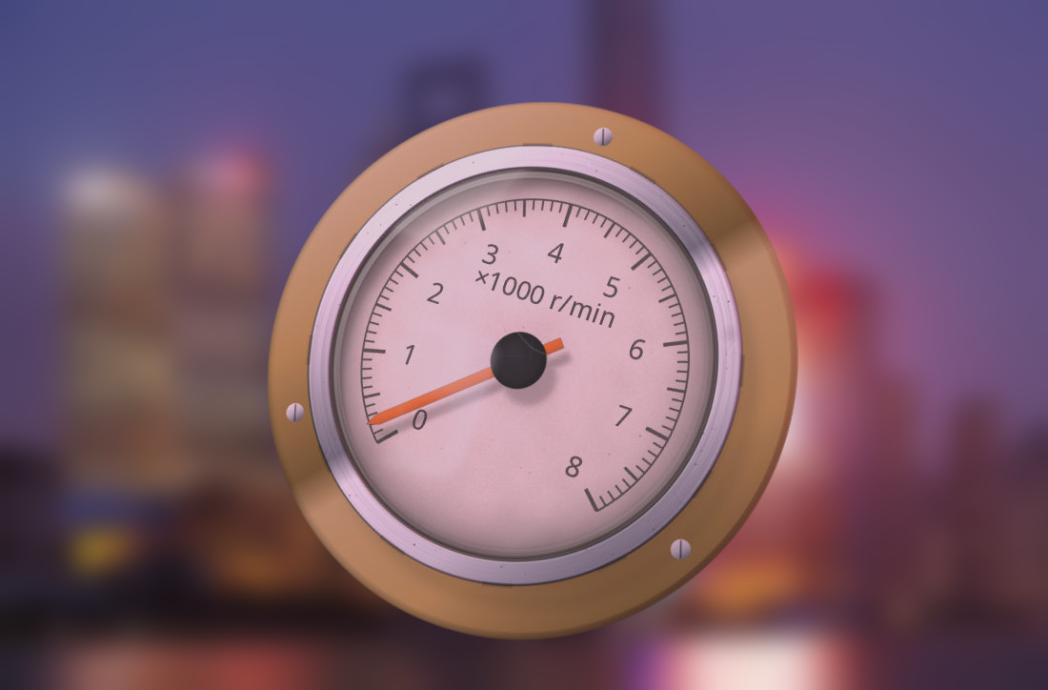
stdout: 200 (rpm)
